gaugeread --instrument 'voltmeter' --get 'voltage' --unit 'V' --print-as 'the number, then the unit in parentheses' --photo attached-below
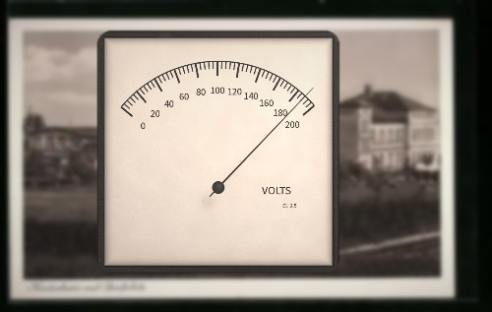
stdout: 188 (V)
